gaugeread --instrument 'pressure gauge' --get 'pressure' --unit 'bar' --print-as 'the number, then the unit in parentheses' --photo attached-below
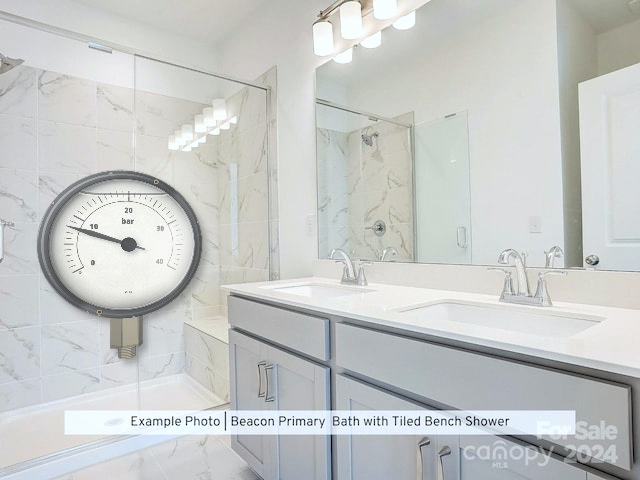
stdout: 8 (bar)
